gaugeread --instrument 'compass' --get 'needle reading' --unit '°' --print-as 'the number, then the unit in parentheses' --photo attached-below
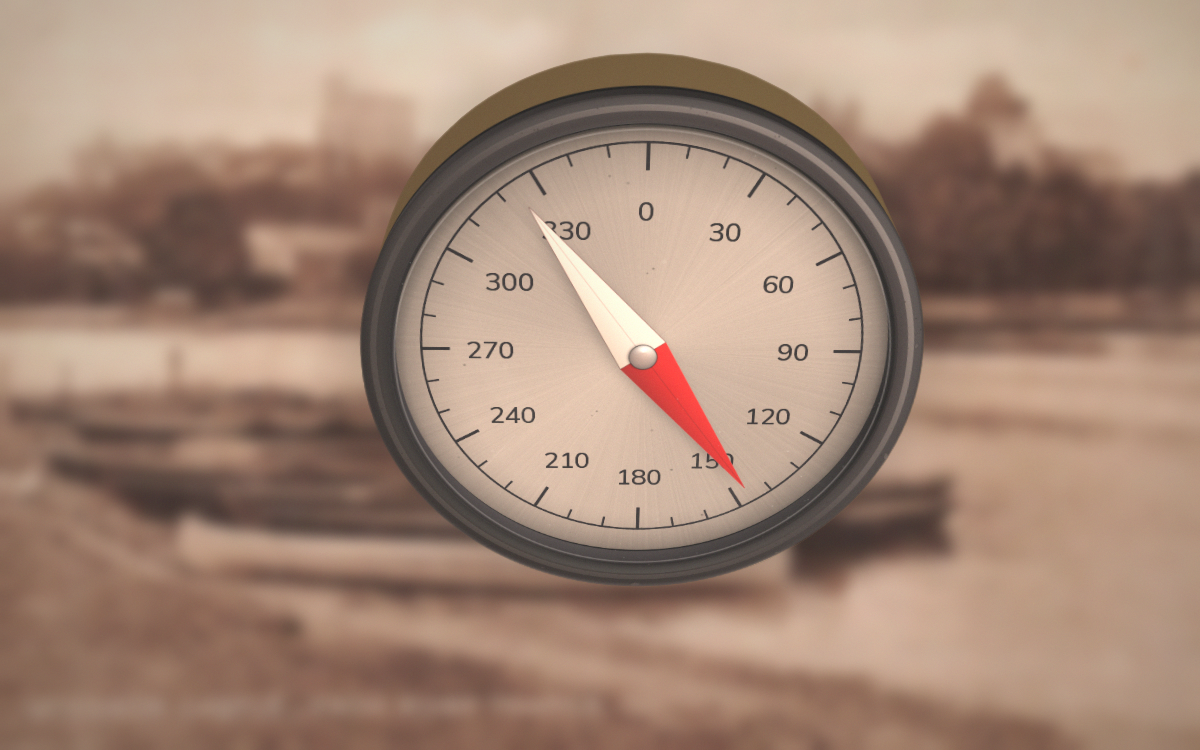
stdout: 145 (°)
